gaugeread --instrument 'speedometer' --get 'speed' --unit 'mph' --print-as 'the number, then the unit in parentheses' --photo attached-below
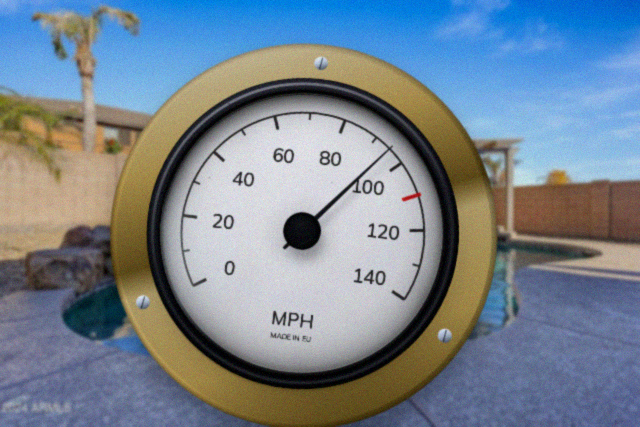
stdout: 95 (mph)
